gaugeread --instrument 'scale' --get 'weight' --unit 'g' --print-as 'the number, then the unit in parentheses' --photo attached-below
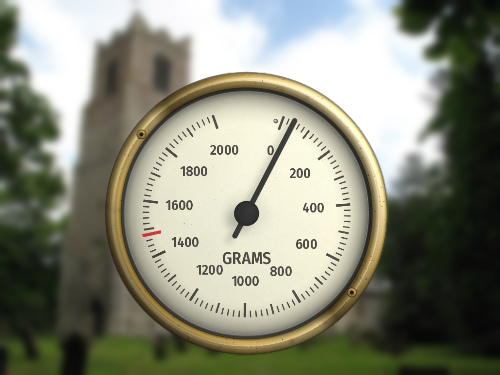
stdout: 40 (g)
